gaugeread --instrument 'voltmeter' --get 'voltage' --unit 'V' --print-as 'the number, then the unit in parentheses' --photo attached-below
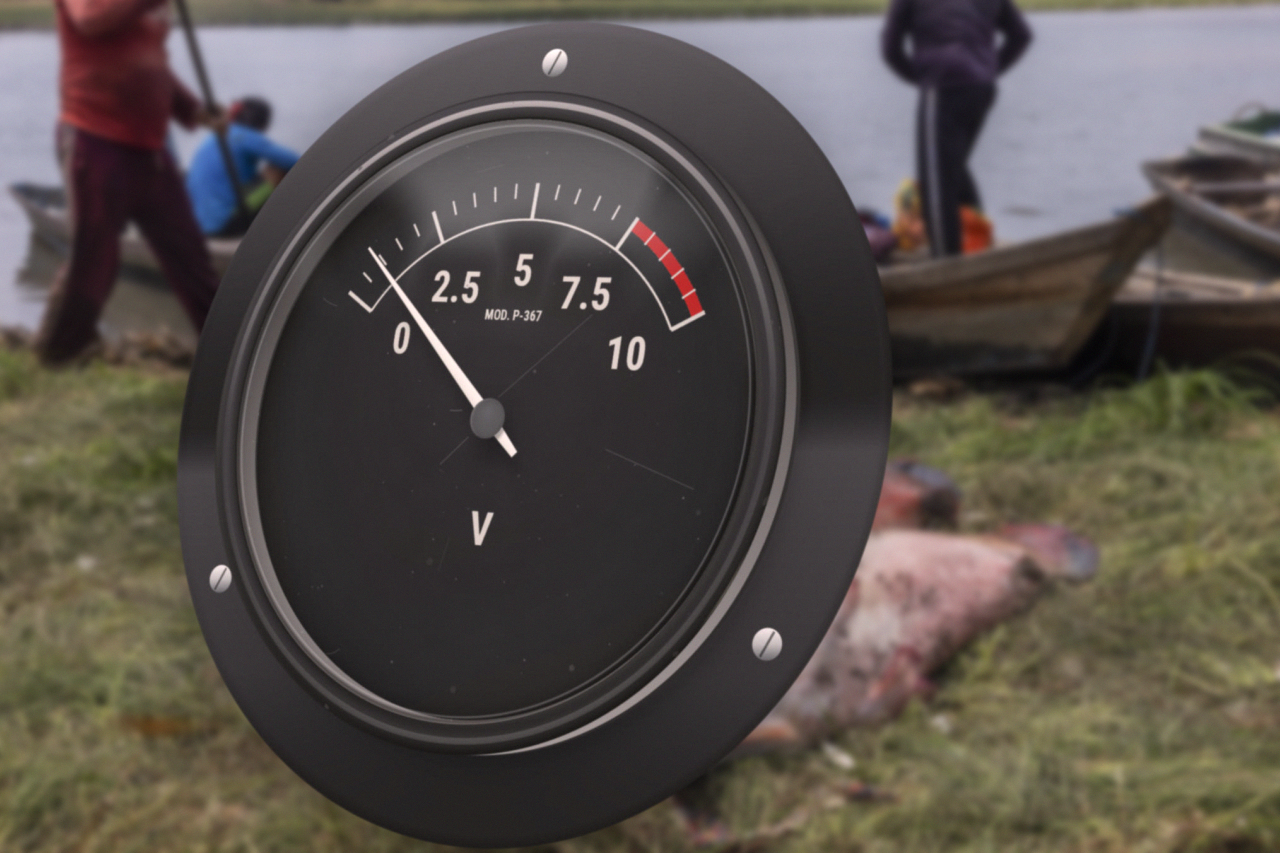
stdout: 1 (V)
